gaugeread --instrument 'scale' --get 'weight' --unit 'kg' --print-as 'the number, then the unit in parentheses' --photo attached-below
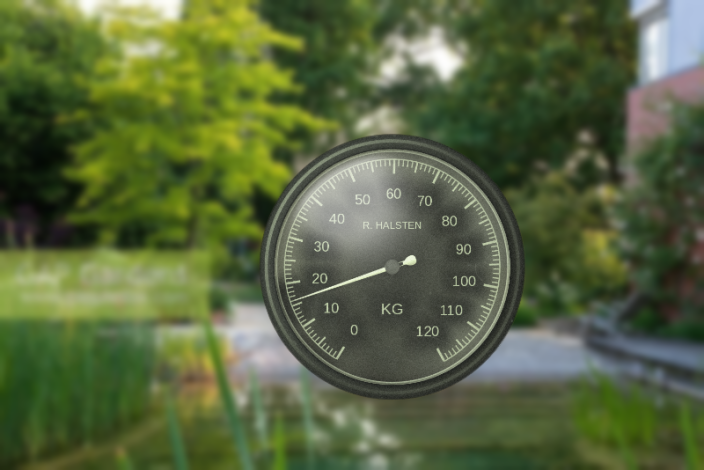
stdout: 16 (kg)
